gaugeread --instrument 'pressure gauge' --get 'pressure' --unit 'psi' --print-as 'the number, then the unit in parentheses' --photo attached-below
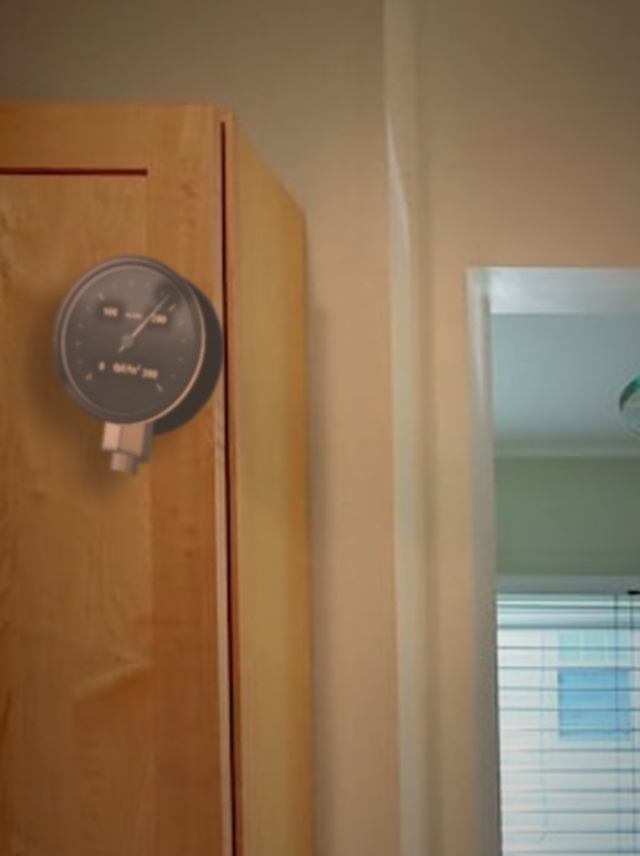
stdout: 190 (psi)
